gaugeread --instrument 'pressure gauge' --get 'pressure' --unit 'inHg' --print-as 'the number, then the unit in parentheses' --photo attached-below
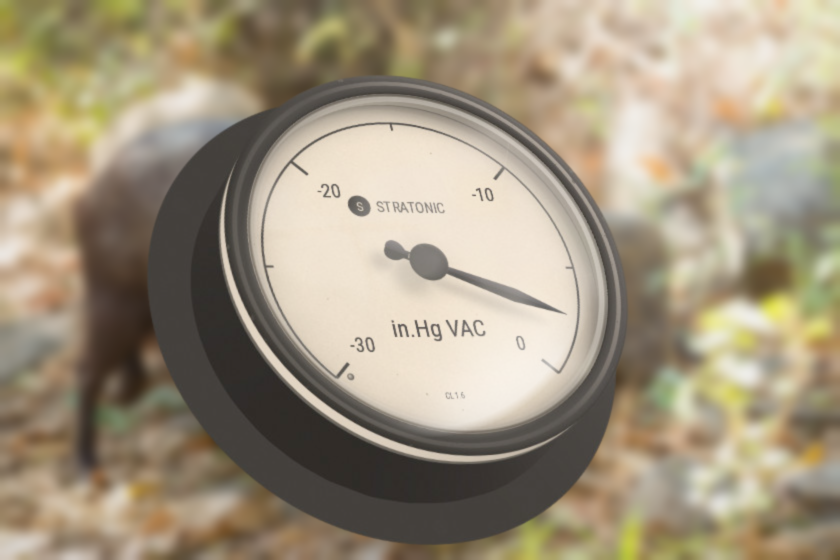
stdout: -2.5 (inHg)
